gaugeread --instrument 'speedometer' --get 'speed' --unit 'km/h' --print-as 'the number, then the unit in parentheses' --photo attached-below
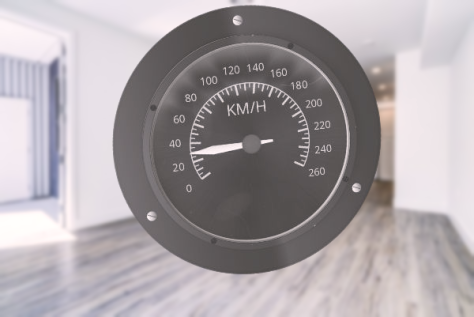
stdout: 30 (km/h)
